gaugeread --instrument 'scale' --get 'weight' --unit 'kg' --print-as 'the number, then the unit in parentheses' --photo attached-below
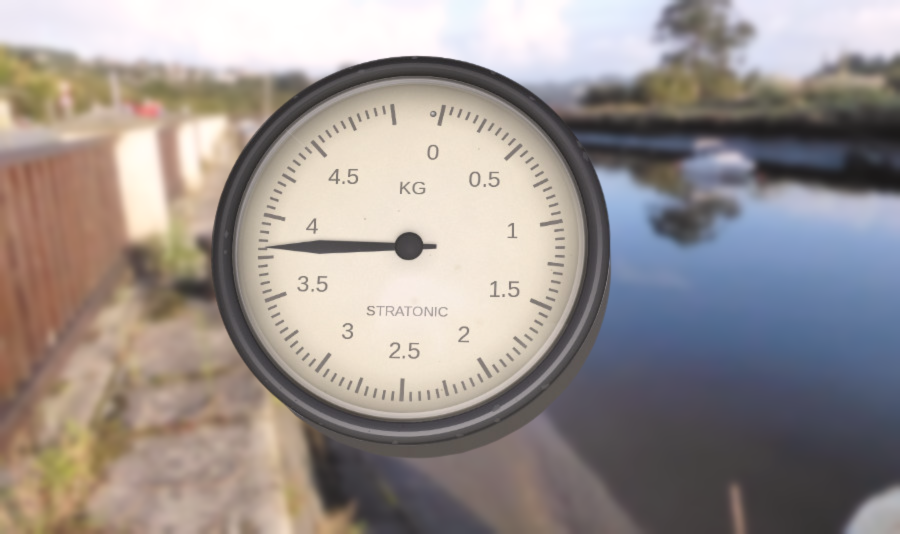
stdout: 3.8 (kg)
